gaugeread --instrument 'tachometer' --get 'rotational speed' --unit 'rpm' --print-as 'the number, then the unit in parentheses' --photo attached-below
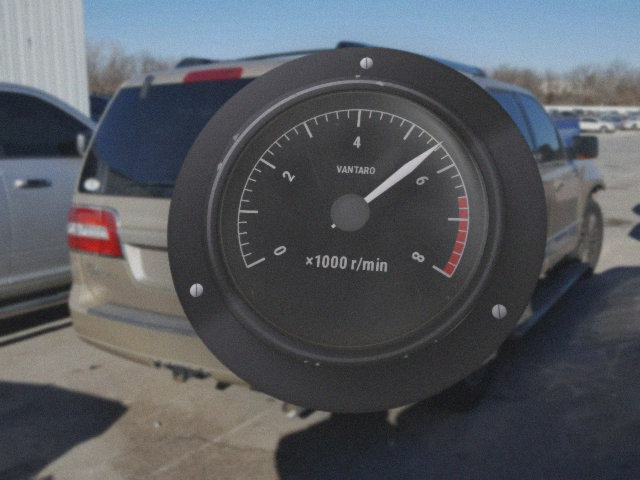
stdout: 5600 (rpm)
